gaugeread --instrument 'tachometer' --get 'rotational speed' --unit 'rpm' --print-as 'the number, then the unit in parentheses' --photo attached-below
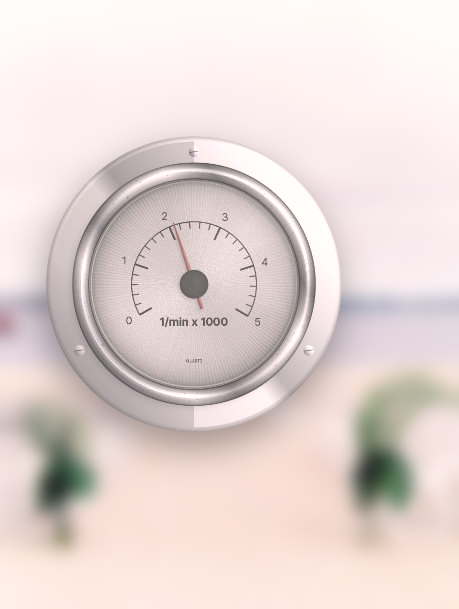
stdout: 2100 (rpm)
